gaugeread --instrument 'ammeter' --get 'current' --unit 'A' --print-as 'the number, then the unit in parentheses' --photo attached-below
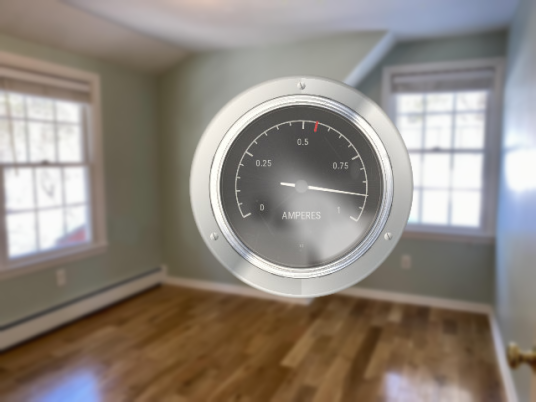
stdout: 0.9 (A)
